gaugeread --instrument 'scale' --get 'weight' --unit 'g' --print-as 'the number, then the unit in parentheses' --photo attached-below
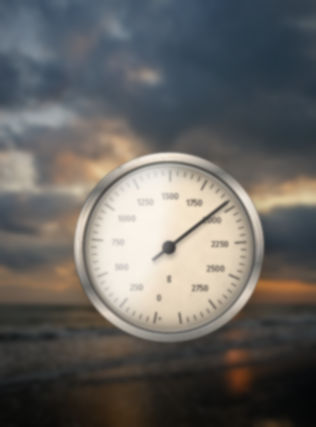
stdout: 1950 (g)
